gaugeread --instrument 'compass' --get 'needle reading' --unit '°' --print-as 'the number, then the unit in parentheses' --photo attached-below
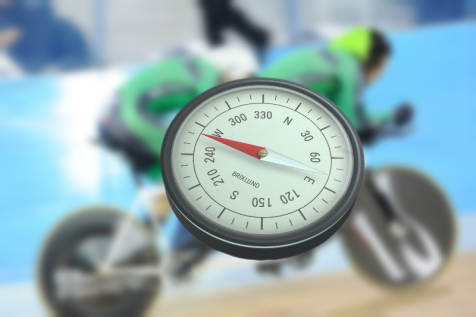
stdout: 260 (°)
